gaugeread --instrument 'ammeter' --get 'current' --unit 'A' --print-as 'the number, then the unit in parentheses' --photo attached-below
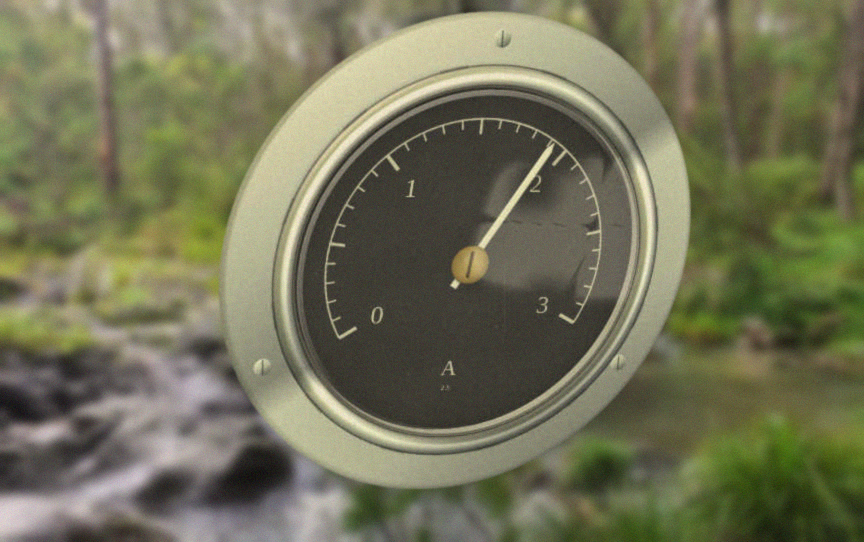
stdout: 1.9 (A)
